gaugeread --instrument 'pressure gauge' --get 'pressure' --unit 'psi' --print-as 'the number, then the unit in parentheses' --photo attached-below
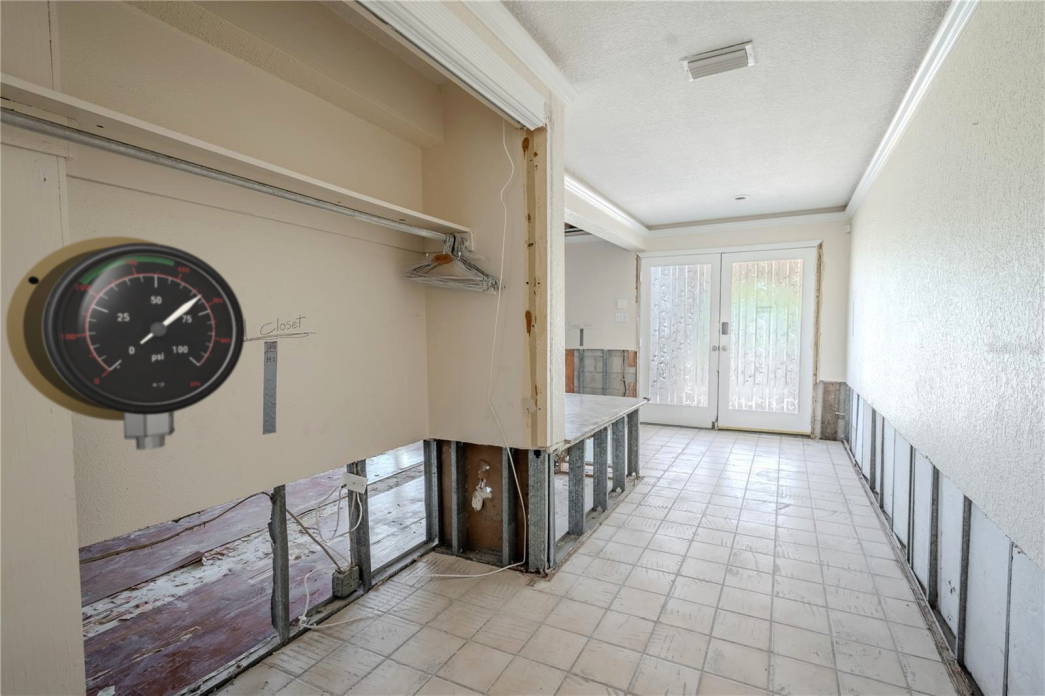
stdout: 67.5 (psi)
